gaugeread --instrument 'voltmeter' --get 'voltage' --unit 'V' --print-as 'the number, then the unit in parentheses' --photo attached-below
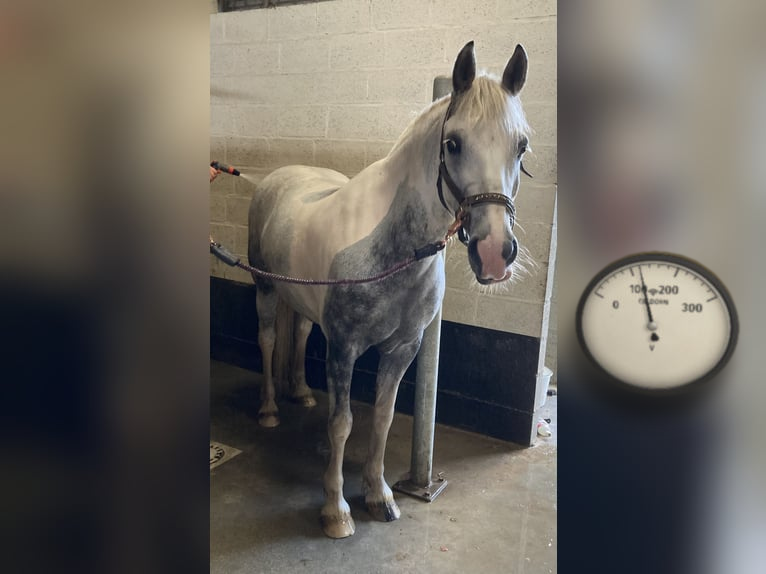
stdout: 120 (V)
